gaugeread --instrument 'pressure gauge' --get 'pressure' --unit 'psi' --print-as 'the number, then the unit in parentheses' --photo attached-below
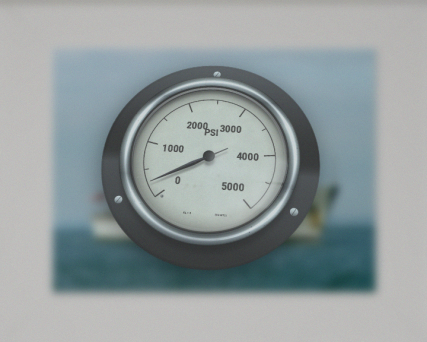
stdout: 250 (psi)
